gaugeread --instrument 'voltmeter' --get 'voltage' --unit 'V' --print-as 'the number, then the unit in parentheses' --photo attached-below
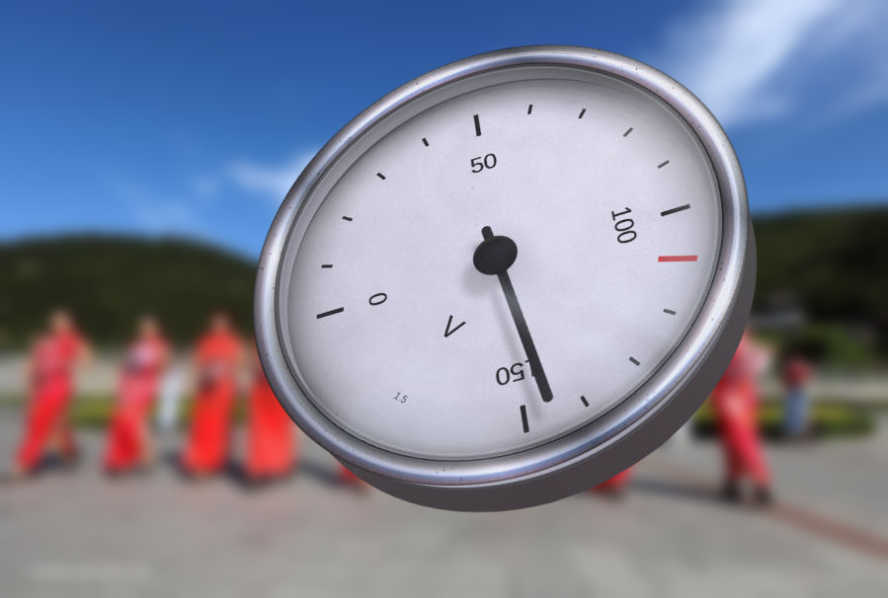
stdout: 145 (V)
